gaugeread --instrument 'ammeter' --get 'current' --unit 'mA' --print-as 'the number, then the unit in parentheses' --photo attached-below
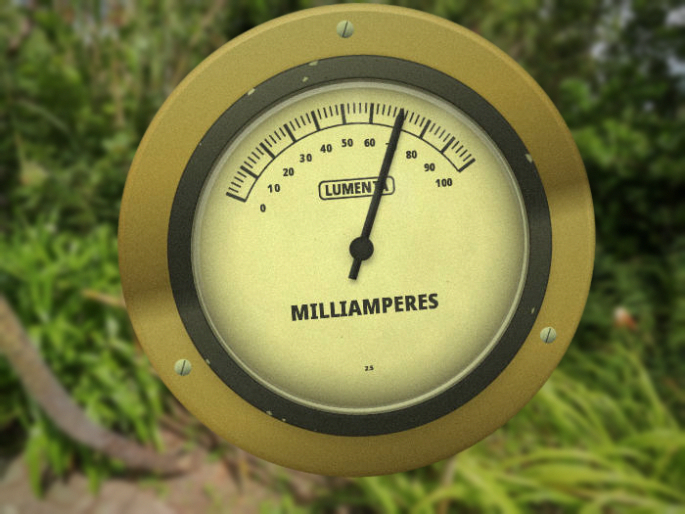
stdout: 70 (mA)
